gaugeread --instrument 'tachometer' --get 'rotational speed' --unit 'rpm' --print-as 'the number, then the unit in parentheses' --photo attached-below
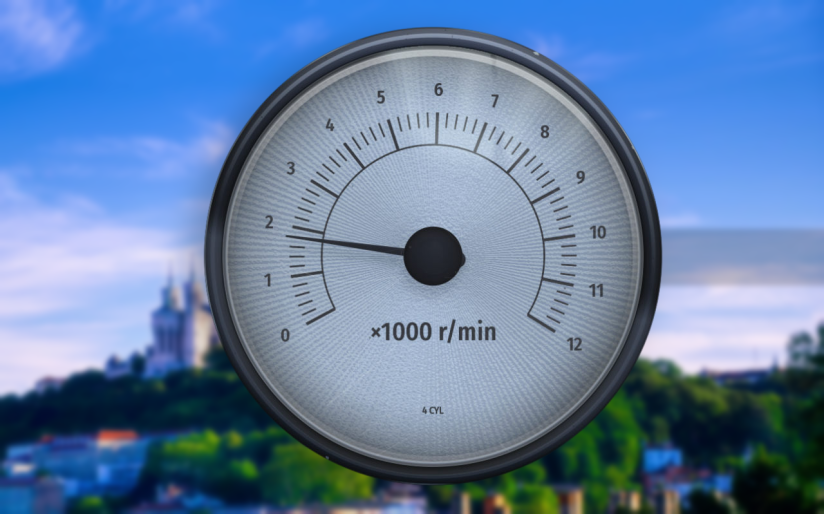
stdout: 1800 (rpm)
